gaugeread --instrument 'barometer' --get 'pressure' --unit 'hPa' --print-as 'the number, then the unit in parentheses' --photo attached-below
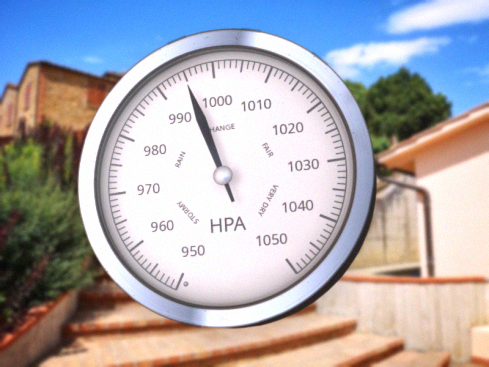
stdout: 995 (hPa)
